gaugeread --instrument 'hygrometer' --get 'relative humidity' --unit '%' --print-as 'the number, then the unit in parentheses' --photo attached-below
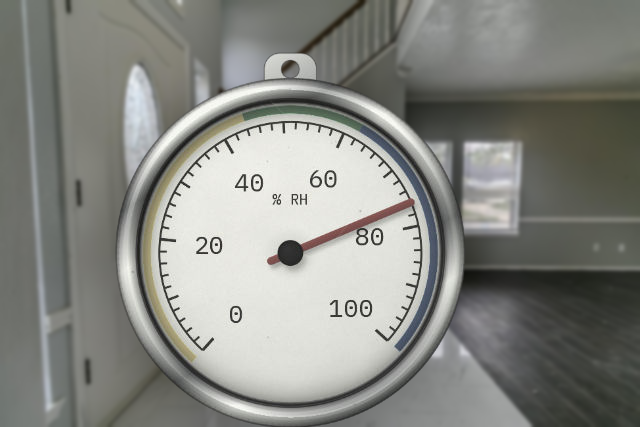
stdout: 76 (%)
